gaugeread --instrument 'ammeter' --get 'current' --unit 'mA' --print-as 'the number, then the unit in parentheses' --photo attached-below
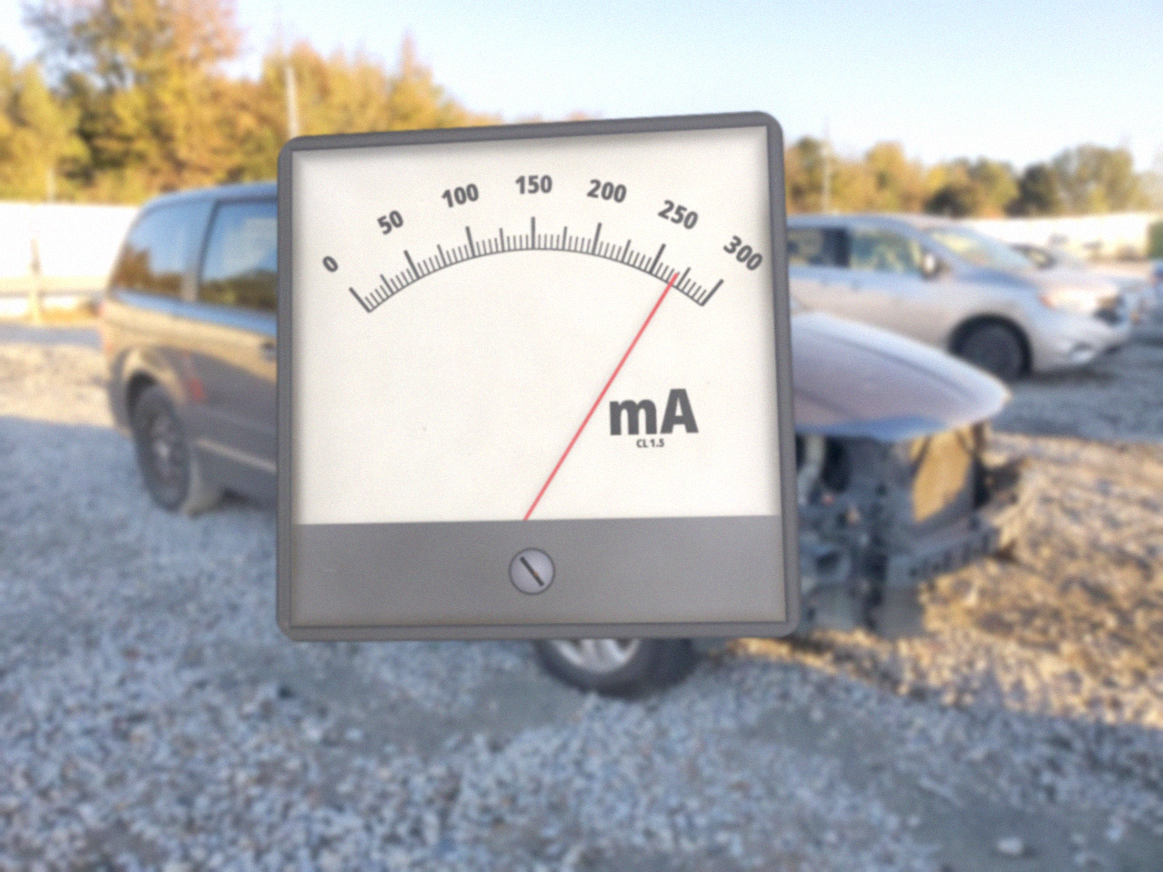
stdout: 270 (mA)
